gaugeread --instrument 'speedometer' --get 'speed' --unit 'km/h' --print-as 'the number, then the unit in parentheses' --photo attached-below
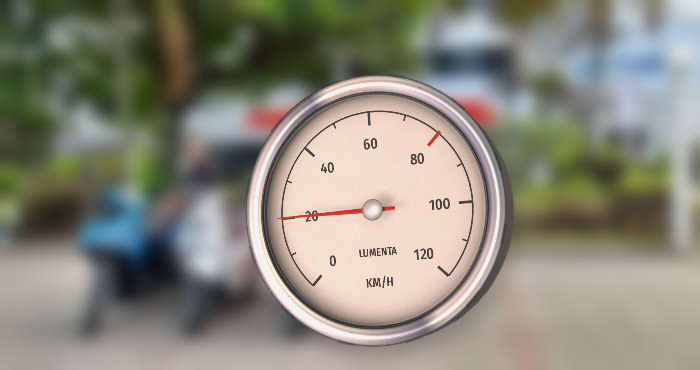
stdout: 20 (km/h)
